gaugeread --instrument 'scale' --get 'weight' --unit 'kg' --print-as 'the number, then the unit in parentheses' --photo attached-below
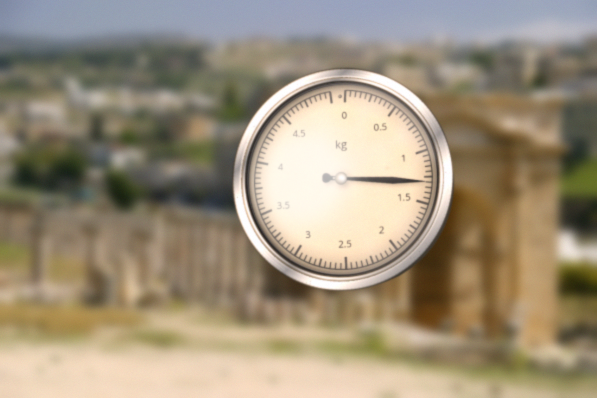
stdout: 1.3 (kg)
